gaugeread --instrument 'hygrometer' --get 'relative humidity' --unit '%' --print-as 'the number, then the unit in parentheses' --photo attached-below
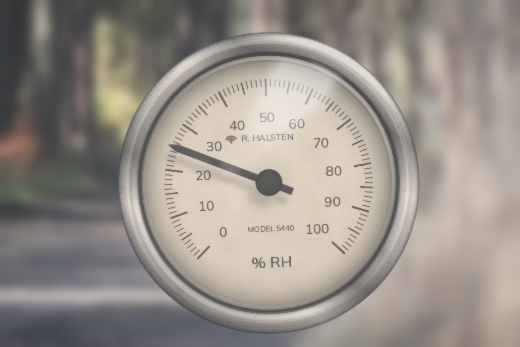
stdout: 25 (%)
